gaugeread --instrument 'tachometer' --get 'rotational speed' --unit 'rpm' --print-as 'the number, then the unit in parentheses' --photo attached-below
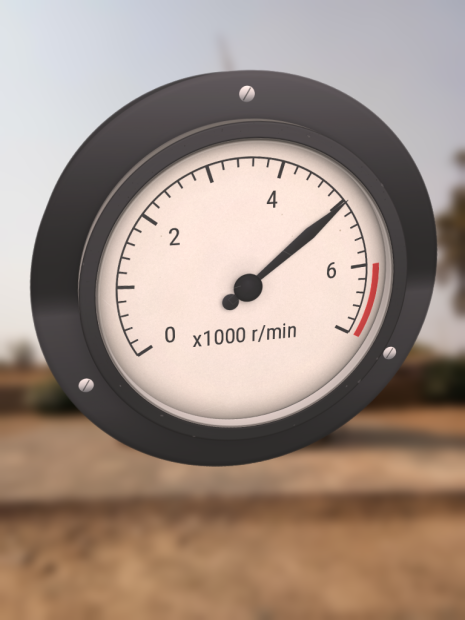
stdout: 5000 (rpm)
